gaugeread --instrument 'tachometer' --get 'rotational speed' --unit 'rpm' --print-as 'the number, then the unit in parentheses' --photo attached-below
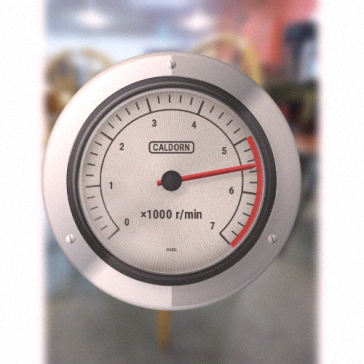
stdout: 5500 (rpm)
